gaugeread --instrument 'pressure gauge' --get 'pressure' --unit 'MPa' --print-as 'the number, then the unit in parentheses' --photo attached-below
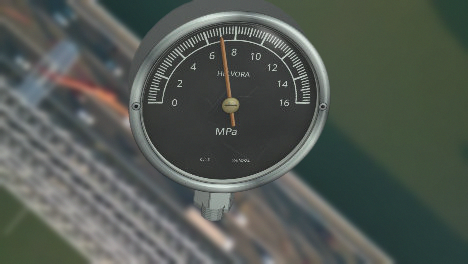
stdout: 7 (MPa)
